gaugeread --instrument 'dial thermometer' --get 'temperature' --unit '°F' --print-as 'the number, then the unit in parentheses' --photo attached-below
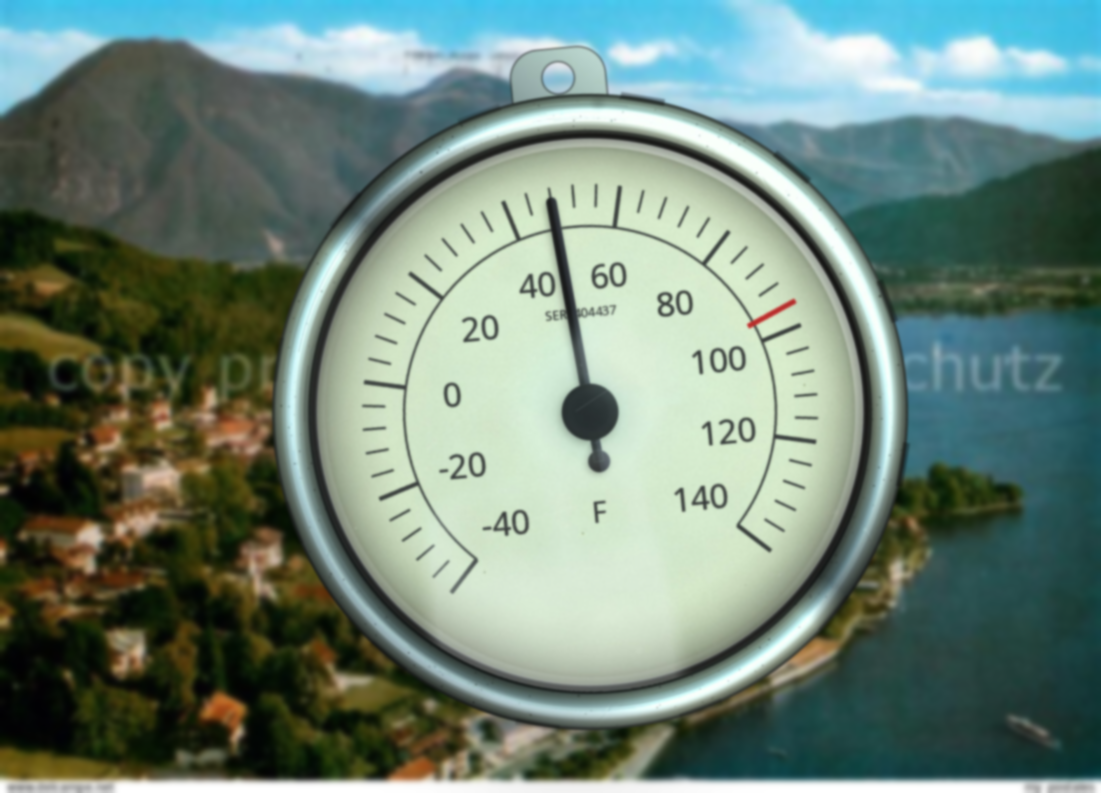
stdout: 48 (°F)
